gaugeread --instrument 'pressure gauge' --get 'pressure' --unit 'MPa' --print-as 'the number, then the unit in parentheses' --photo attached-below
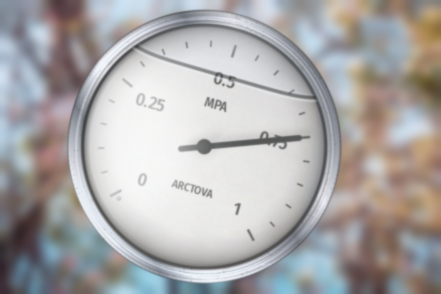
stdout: 0.75 (MPa)
